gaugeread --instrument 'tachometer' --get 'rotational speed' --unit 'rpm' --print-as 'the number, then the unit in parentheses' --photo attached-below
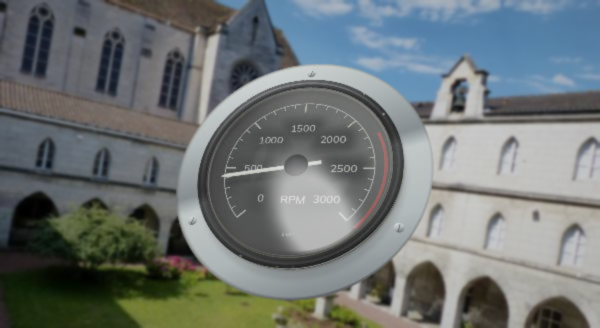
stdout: 400 (rpm)
